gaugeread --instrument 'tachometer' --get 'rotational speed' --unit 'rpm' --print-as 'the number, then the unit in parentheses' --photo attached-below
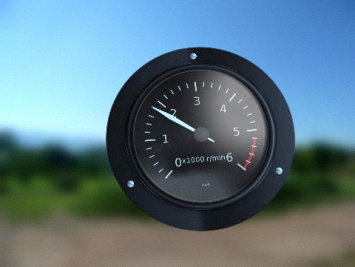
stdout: 1800 (rpm)
